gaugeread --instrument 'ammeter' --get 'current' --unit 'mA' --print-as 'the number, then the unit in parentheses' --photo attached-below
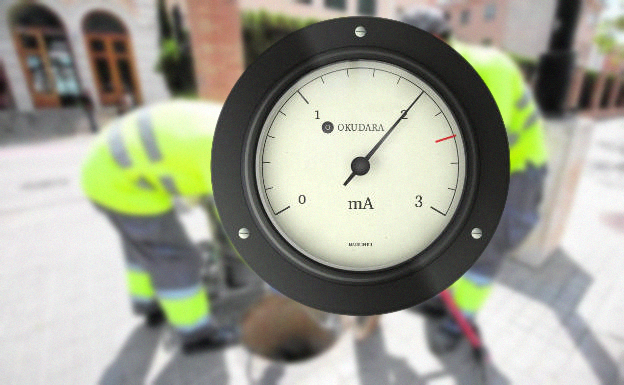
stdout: 2 (mA)
